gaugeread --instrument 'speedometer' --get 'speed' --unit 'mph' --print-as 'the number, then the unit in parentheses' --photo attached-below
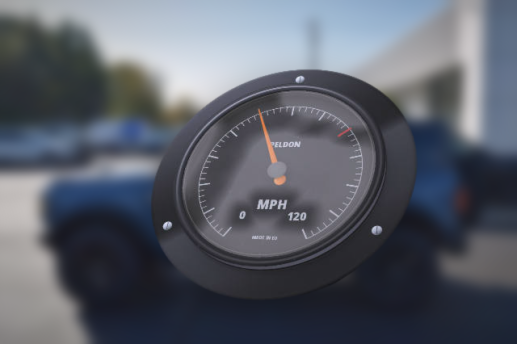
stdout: 50 (mph)
